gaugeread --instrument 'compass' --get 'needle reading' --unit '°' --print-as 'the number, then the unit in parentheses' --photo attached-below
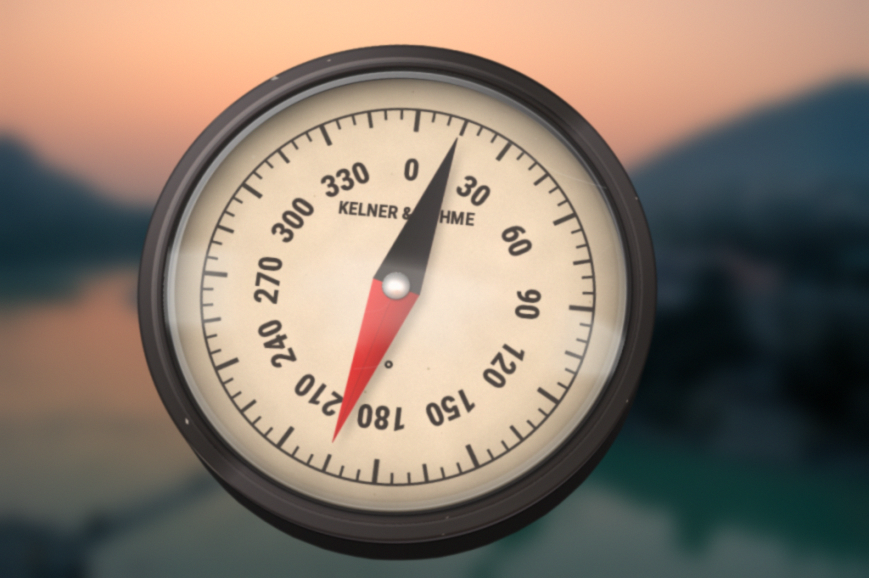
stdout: 195 (°)
